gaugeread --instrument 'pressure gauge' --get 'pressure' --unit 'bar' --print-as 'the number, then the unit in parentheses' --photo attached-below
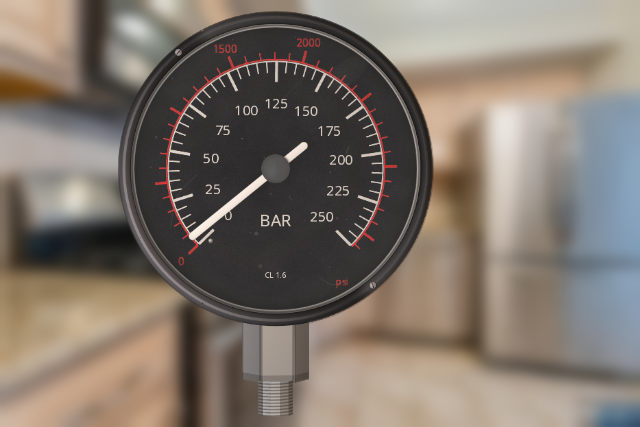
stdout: 5 (bar)
